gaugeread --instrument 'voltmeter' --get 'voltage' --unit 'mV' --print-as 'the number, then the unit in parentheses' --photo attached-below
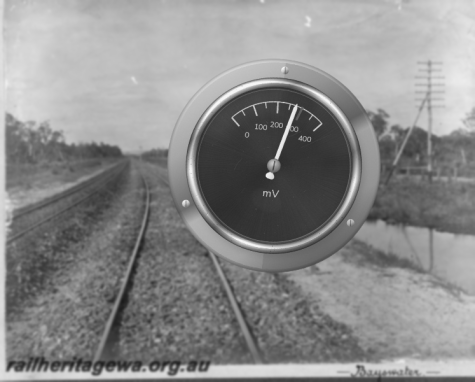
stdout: 275 (mV)
